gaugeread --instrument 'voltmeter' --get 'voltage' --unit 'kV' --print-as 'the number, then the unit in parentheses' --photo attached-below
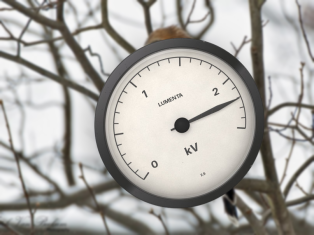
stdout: 2.2 (kV)
